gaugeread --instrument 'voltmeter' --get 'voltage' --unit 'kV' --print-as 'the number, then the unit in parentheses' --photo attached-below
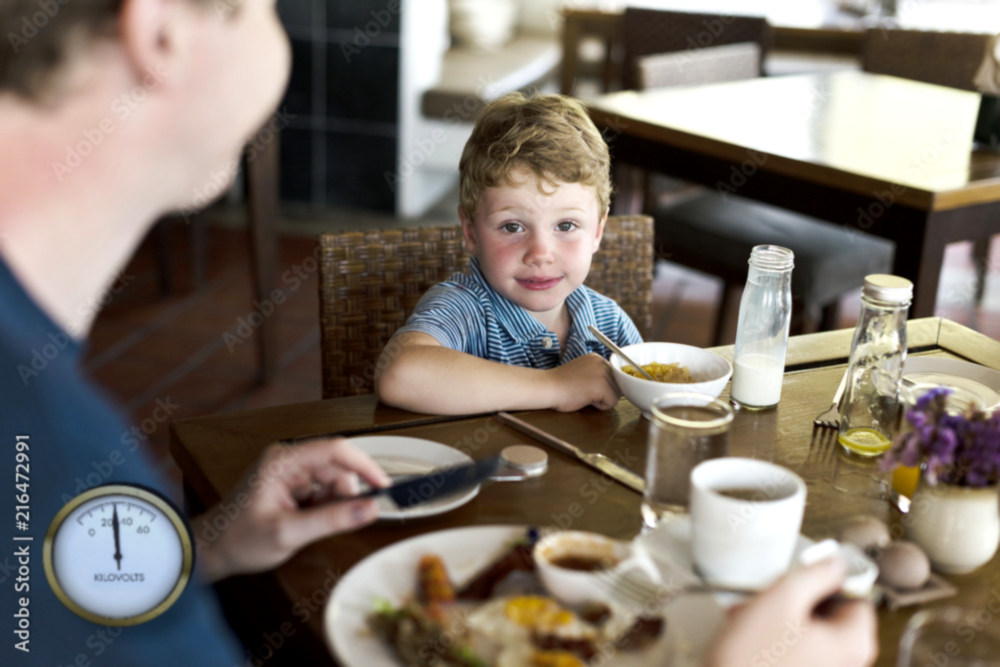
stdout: 30 (kV)
